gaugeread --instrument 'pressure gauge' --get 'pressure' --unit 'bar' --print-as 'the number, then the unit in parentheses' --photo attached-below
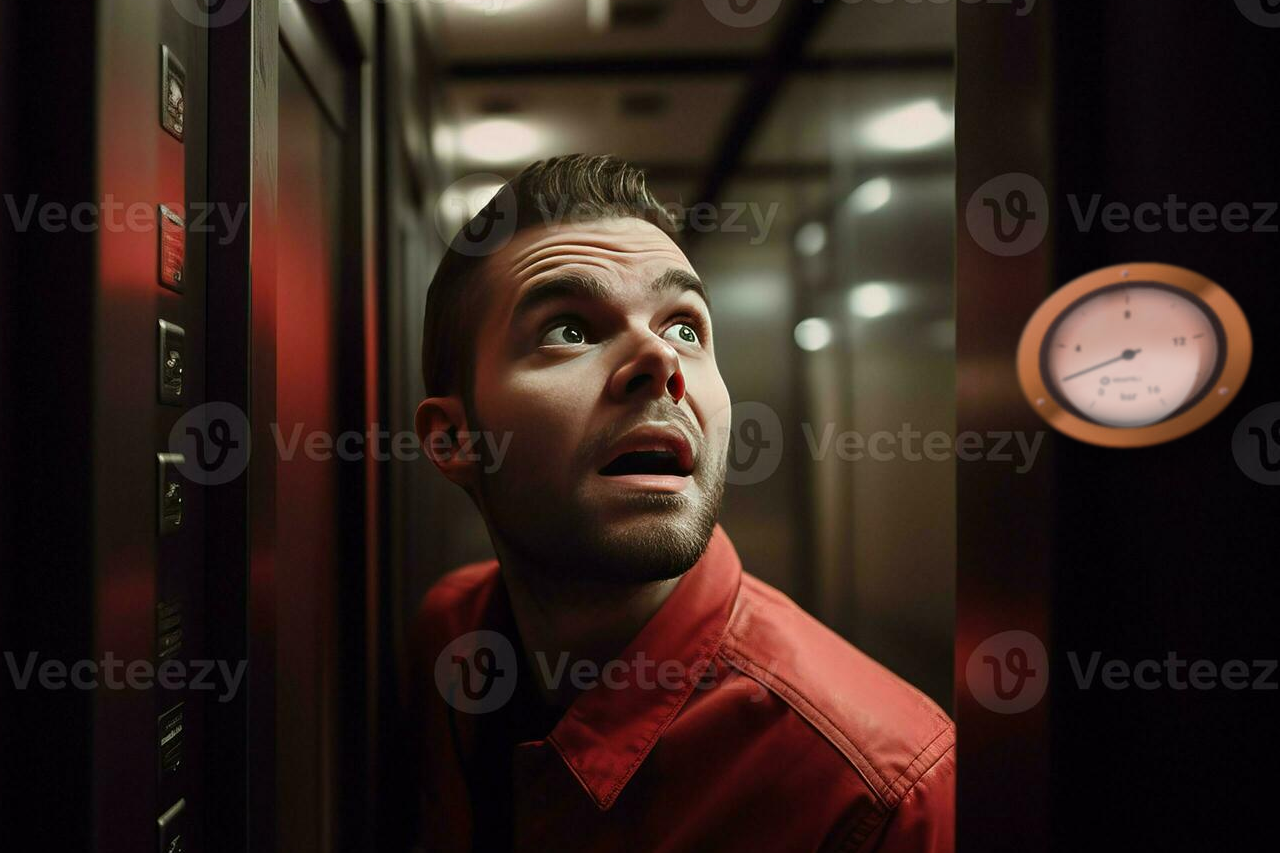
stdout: 2 (bar)
